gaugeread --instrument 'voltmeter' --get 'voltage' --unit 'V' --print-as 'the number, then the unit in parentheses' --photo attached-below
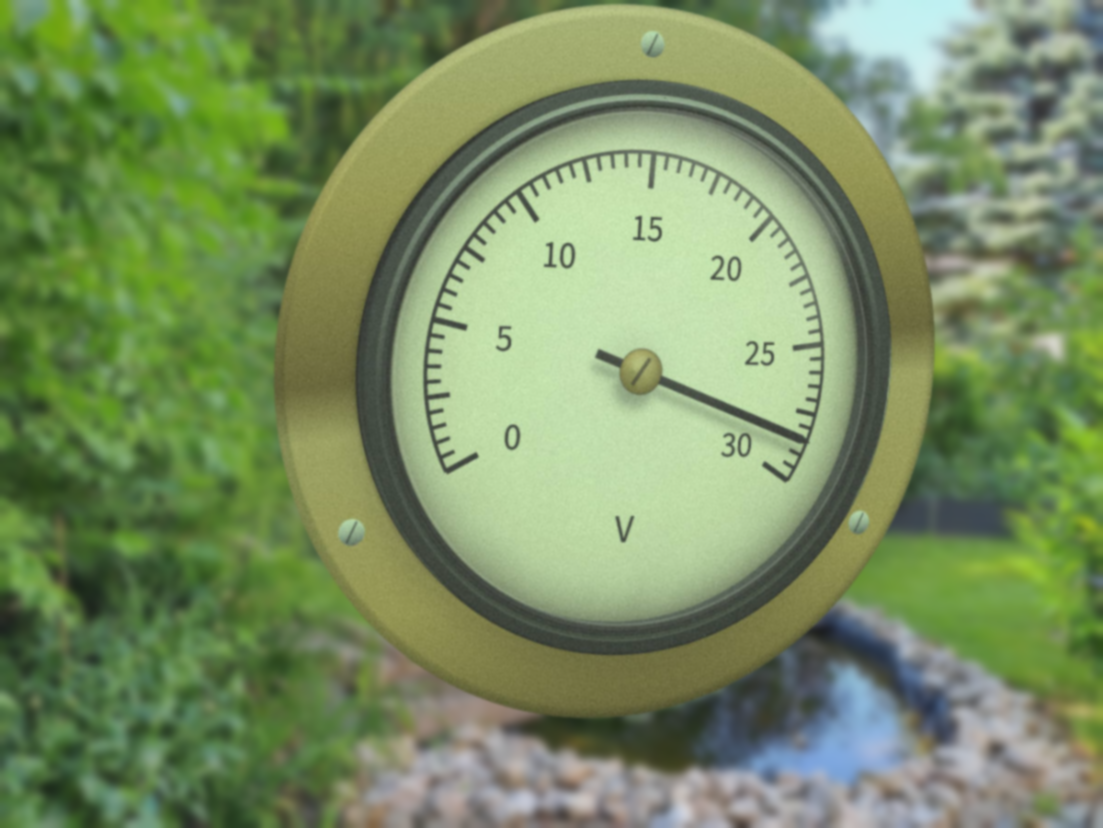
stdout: 28.5 (V)
